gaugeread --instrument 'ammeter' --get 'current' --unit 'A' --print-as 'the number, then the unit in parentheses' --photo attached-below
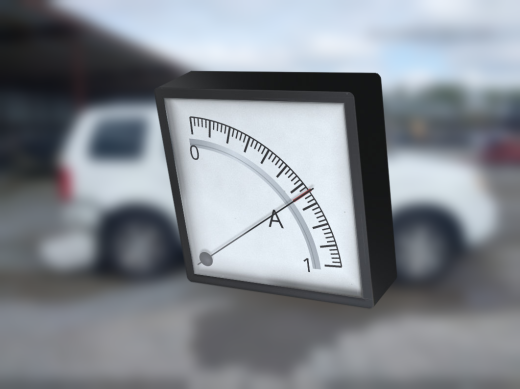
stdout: 0.64 (A)
